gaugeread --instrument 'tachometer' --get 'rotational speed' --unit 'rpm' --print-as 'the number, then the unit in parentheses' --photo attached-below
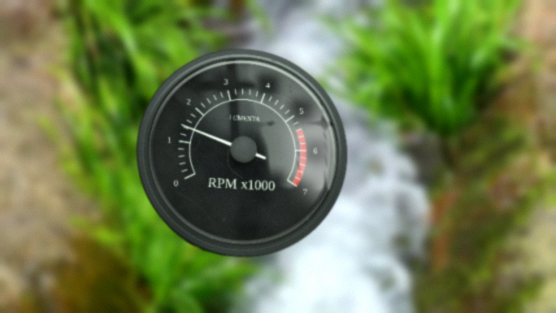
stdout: 1400 (rpm)
